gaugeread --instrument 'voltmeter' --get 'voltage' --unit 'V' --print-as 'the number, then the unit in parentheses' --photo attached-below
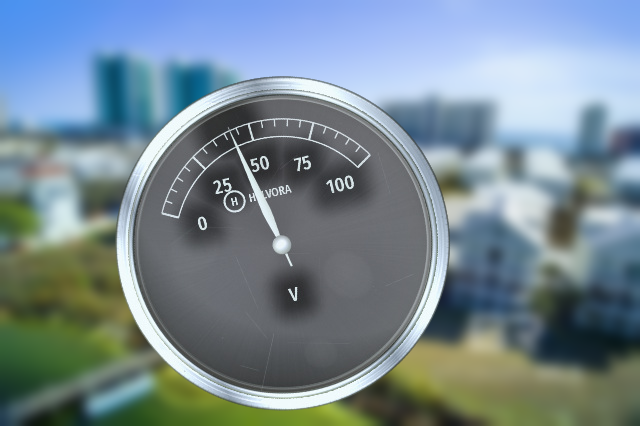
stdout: 42.5 (V)
